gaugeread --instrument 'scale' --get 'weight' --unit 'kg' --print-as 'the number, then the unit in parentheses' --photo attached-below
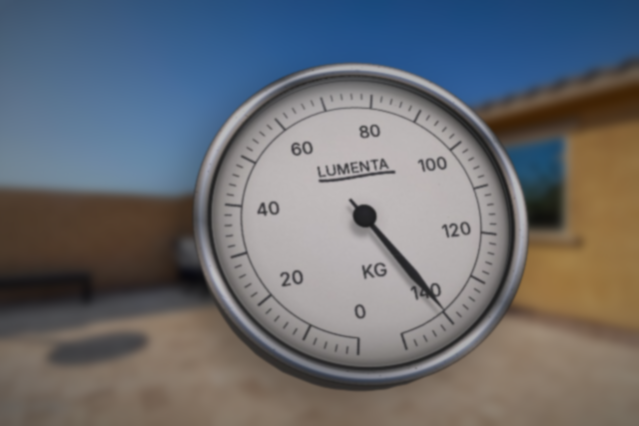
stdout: 140 (kg)
